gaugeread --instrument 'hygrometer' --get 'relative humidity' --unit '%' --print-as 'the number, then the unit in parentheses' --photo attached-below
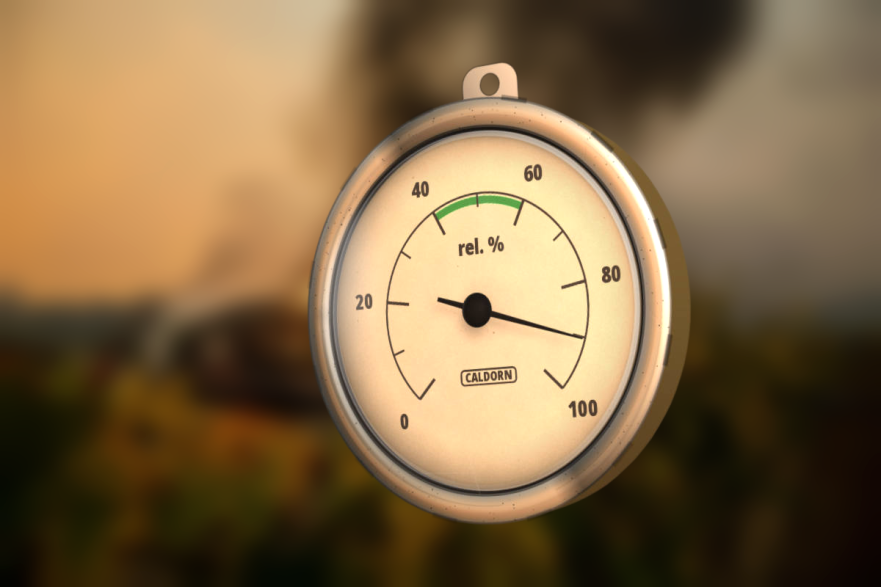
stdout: 90 (%)
